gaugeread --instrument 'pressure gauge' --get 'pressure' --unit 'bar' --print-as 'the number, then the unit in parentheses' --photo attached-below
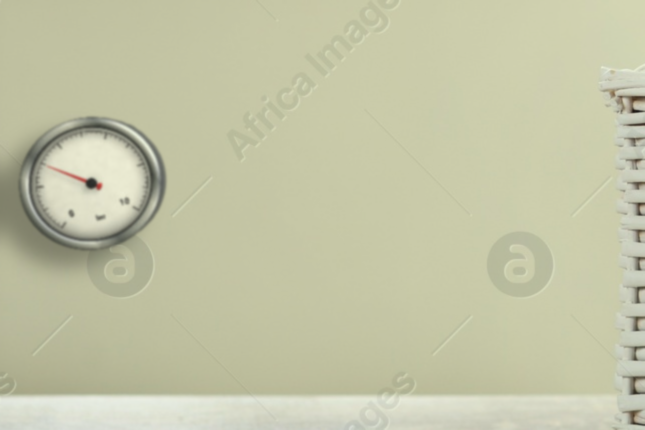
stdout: 3 (bar)
